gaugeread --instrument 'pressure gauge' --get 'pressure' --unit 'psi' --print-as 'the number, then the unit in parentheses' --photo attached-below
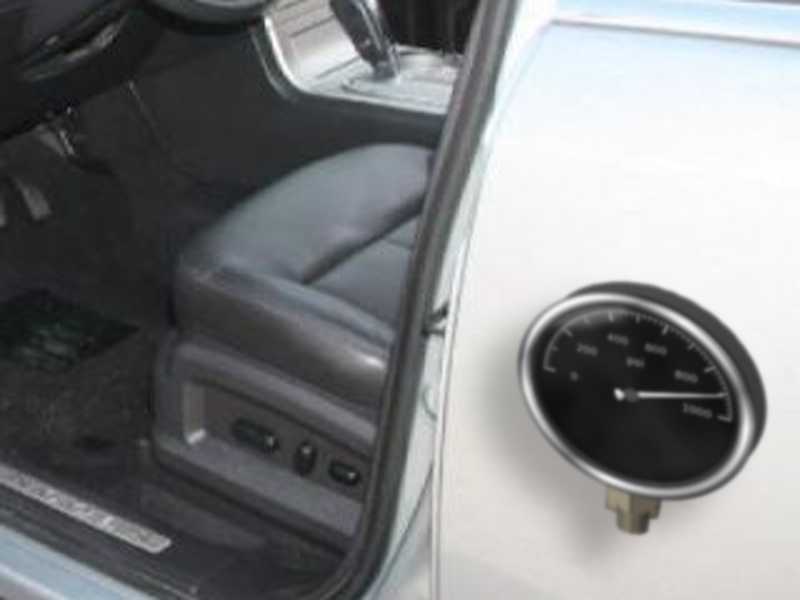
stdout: 900 (psi)
